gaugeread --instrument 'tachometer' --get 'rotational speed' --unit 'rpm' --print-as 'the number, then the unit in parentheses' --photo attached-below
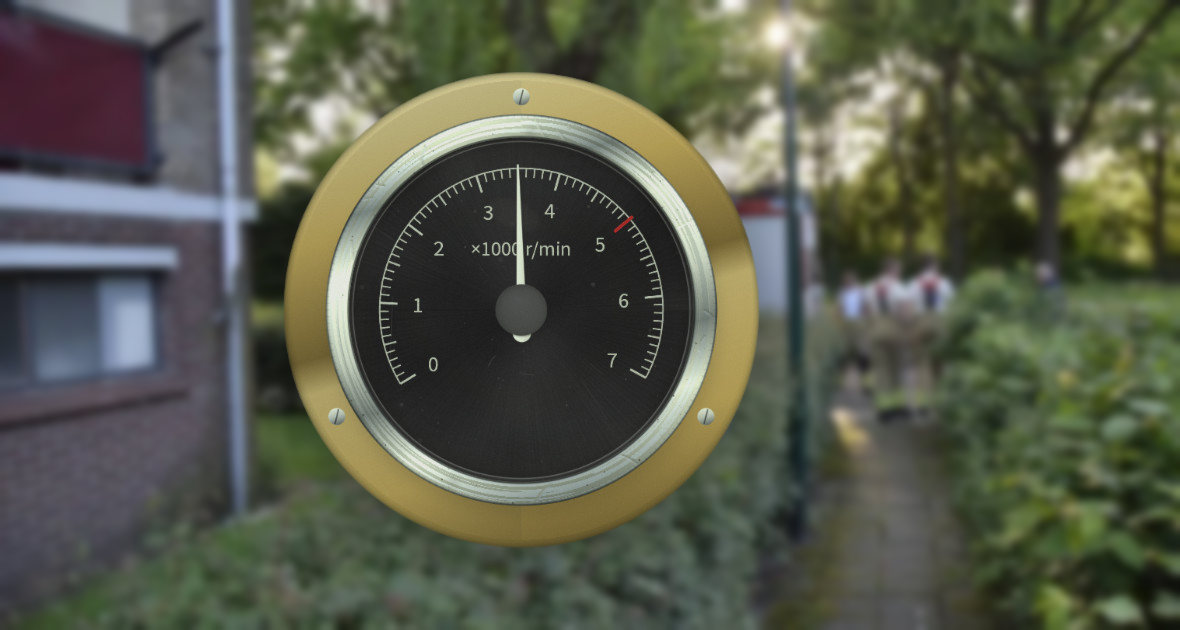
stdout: 3500 (rpm)
